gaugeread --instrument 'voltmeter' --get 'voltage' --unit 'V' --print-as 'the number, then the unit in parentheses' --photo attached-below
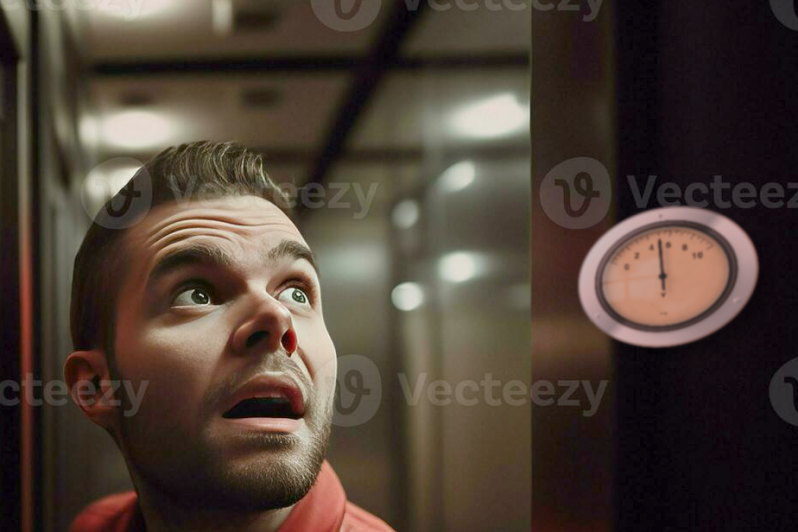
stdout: 5 (V)
